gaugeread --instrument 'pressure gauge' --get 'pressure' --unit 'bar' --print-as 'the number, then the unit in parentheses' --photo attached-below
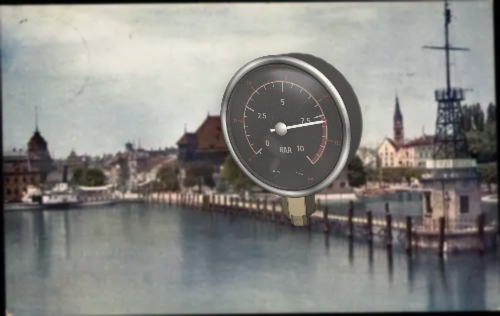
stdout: 7.75 (bar)
